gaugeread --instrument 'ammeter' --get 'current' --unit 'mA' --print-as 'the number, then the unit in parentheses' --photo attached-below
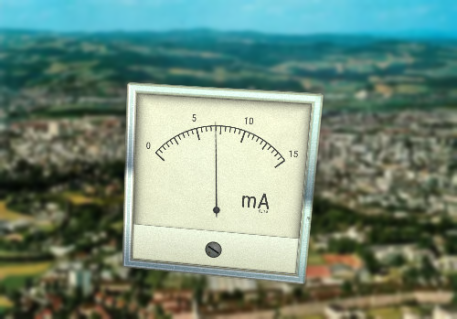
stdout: 7 (mA)
